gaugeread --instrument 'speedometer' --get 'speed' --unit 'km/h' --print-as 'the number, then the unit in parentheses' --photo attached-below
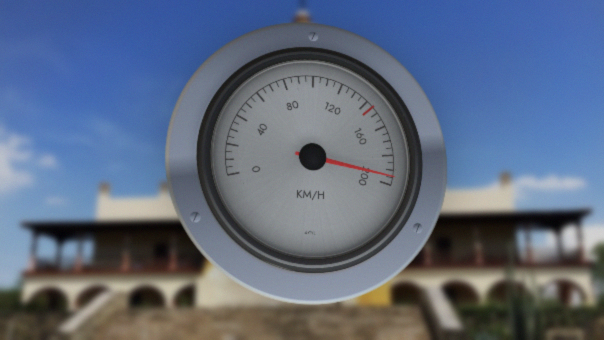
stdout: 195 (km/h)
